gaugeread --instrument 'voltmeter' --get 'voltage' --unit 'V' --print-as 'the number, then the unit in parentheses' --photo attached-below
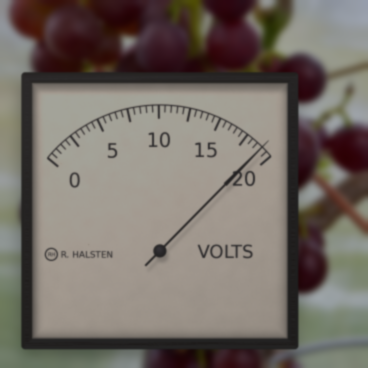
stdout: 19 (V)
